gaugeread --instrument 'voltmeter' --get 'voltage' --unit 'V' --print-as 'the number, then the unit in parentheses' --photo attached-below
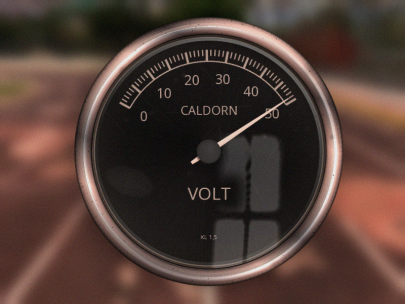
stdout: 49 (V)
